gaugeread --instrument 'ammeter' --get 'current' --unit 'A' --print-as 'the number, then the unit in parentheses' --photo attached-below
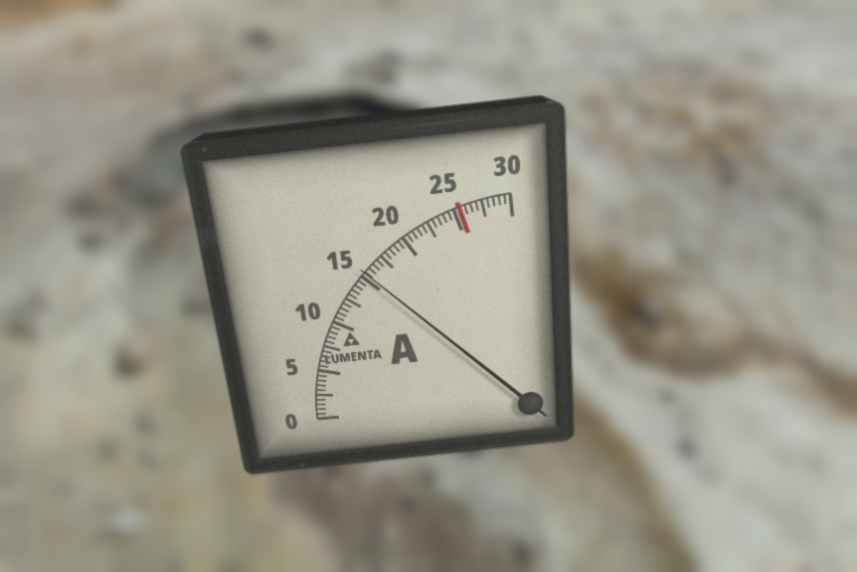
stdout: 15.5 (A)
